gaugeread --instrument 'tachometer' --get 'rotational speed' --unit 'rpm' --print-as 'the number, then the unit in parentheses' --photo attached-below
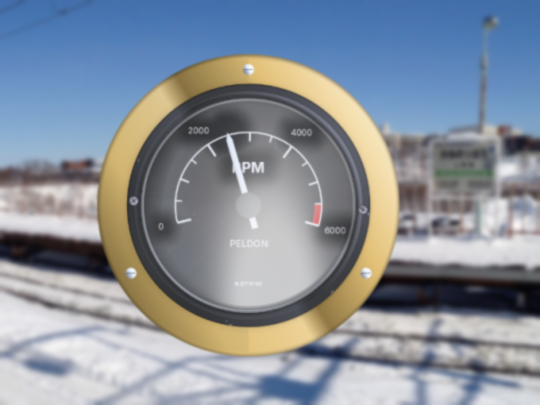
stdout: 2500 (rpm)
